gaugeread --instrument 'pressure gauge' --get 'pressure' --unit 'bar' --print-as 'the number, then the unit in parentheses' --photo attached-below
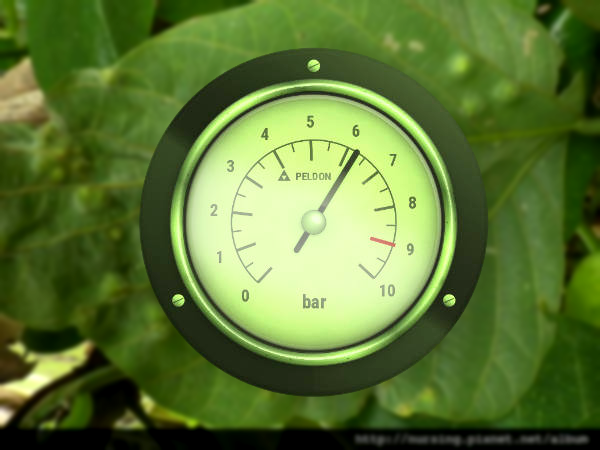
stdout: 6.25 (bar)
